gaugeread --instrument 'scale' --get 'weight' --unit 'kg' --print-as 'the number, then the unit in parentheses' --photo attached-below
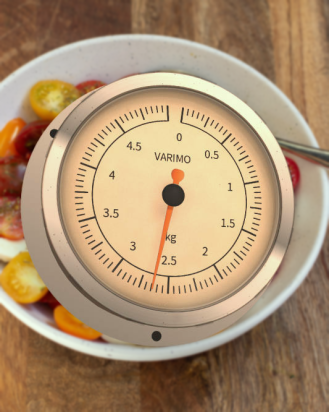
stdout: 2.65 (kg)
